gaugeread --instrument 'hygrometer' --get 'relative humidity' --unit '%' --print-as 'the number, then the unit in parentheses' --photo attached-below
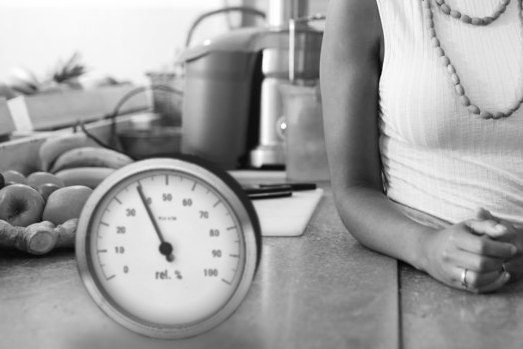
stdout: 40 (%)
